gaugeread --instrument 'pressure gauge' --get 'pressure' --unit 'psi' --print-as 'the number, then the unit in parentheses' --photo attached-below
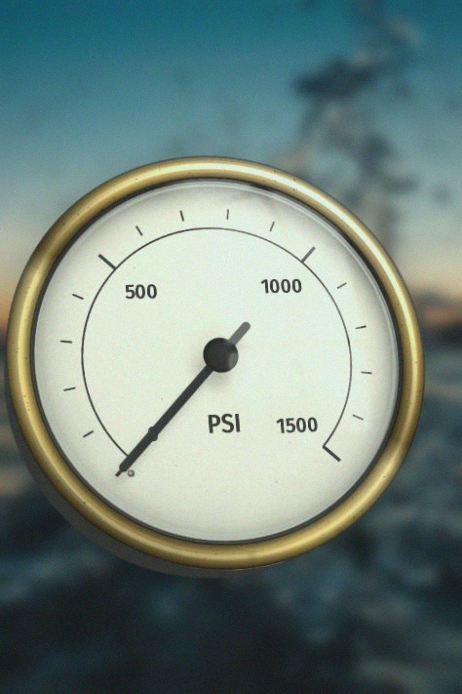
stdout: 0 (psi)
